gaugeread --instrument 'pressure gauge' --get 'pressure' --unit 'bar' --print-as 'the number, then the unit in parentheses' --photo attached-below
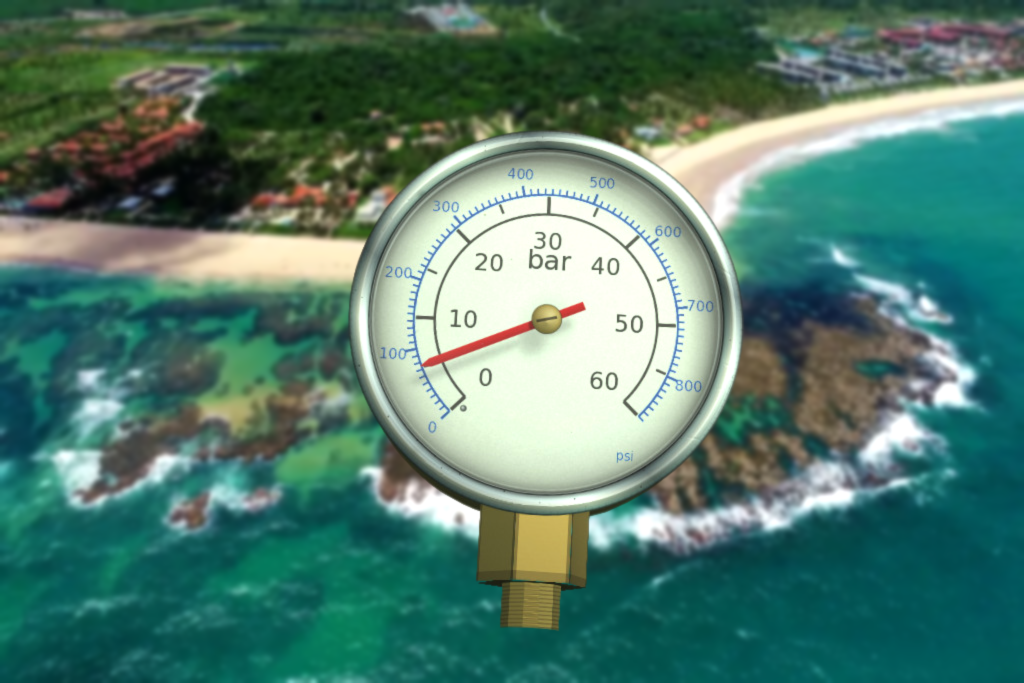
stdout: 5 (bar)
